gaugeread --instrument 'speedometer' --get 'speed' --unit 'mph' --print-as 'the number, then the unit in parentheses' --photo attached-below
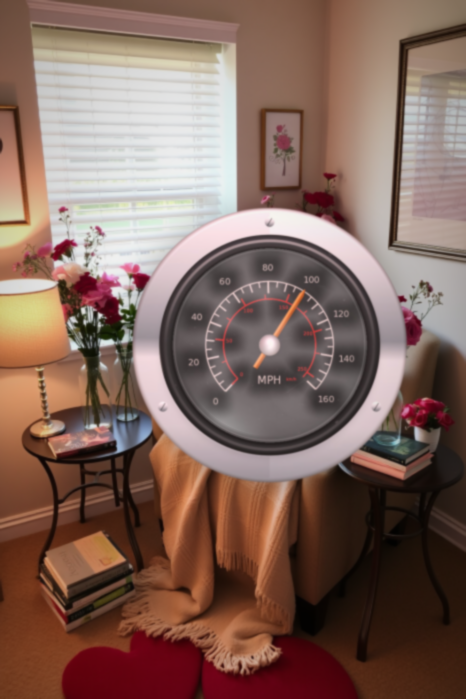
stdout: 100 (mph)
